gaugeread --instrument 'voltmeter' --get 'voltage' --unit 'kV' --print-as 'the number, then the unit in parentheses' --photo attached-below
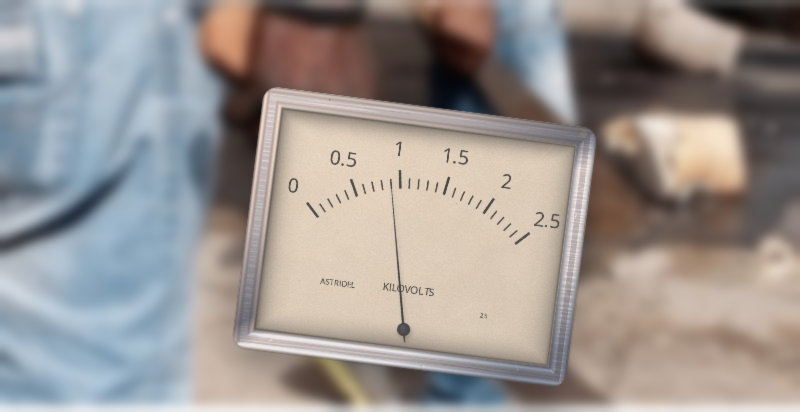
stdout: 0.9 (kV)
